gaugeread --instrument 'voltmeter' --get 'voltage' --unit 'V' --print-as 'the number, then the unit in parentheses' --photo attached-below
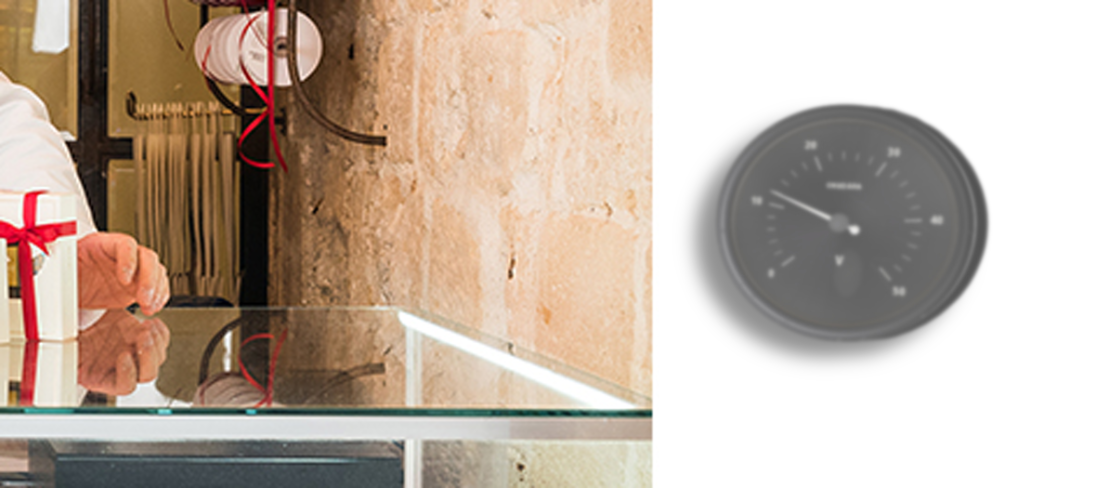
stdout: 12 (V)
